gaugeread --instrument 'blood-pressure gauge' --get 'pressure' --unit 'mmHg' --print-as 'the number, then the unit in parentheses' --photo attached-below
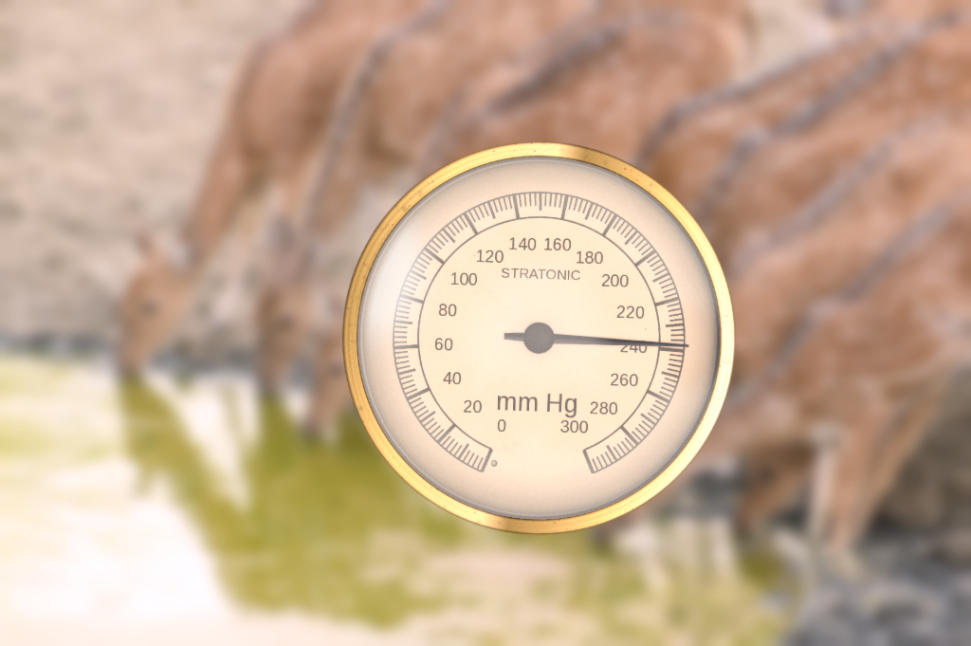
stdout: 238 (mmHg)
